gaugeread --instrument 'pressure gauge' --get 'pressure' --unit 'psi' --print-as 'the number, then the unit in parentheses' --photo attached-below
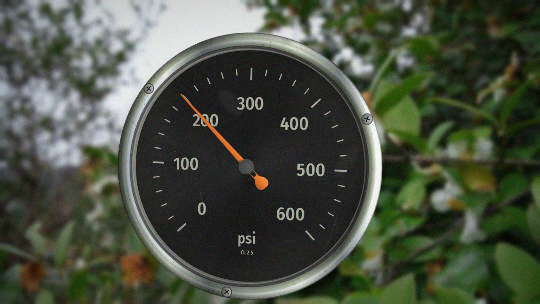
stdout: 200 (psi)
